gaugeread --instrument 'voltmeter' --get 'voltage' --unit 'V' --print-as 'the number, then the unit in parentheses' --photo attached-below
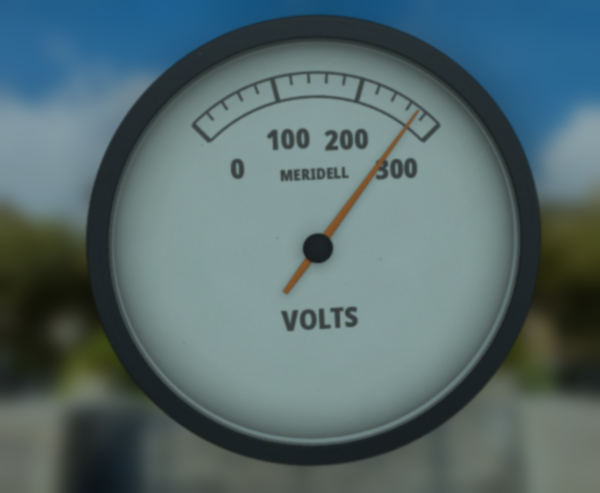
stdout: 270 (V)
